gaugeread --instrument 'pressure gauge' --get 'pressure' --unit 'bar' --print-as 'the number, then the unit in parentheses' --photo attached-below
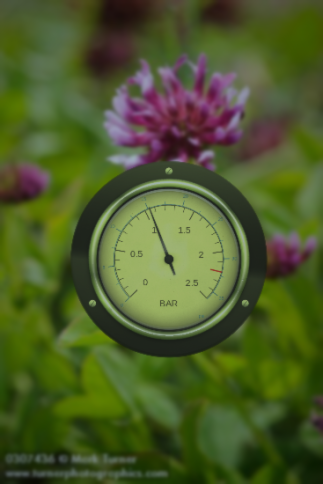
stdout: 1.05 (bar)
